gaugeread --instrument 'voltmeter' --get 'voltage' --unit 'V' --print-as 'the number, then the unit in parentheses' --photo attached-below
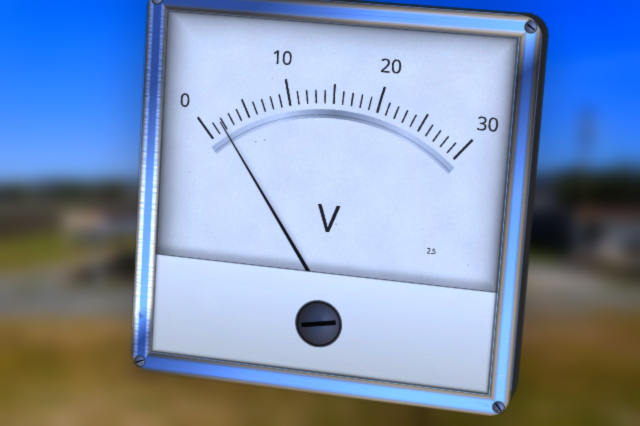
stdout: 2 (V)
